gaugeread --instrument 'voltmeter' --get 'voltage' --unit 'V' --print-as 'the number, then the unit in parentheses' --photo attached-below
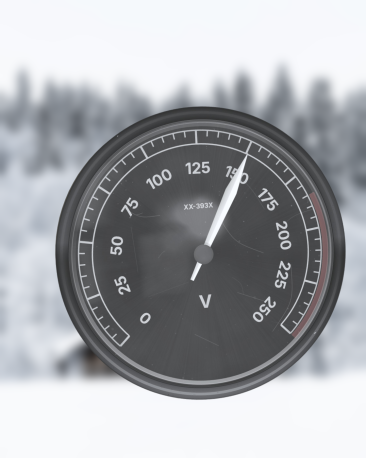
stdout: 150 (V)
